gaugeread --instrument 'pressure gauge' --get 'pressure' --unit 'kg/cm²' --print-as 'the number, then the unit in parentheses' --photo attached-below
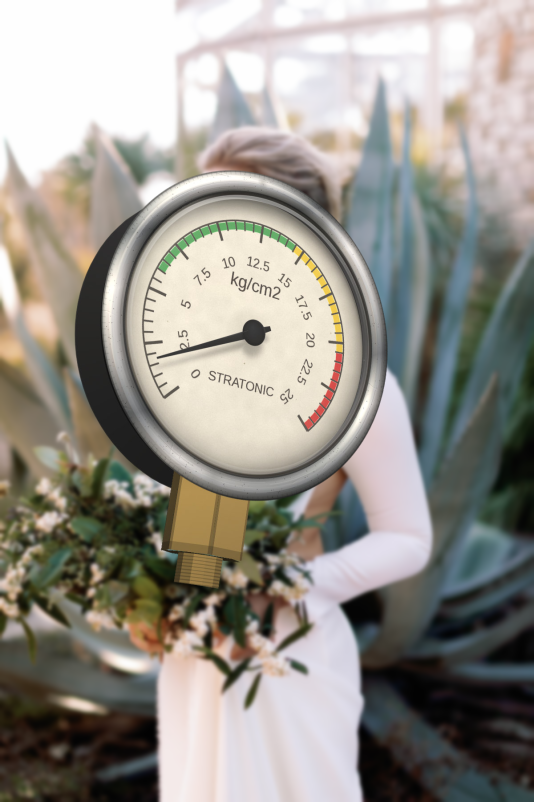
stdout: 1.75 (kg/cm²)
